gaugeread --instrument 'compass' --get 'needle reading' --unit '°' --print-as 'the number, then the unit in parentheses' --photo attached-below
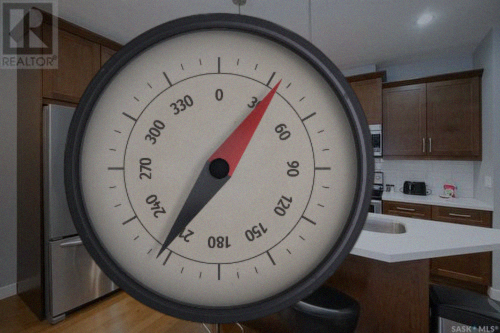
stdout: 35 (°)
